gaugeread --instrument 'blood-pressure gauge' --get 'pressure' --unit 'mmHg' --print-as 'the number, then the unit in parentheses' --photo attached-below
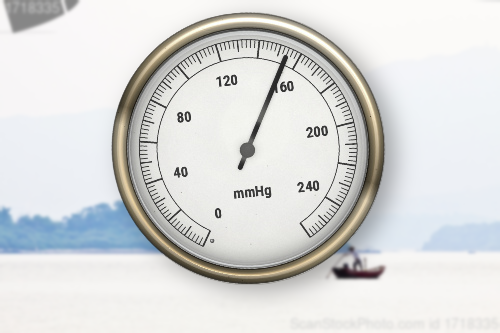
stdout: 154 (mmHg)
